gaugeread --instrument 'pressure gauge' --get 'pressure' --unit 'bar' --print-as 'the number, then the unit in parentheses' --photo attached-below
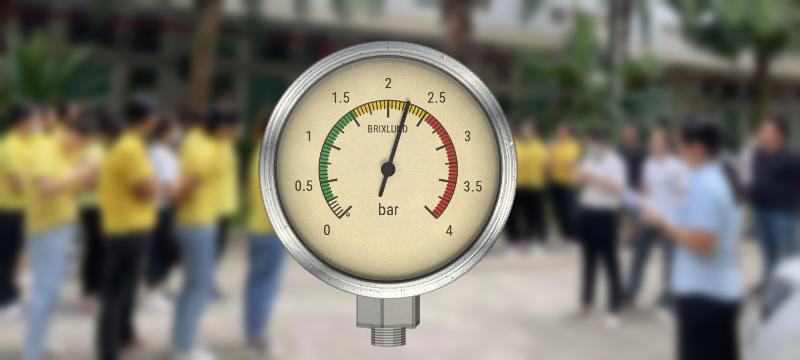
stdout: 2.25 (bar)
